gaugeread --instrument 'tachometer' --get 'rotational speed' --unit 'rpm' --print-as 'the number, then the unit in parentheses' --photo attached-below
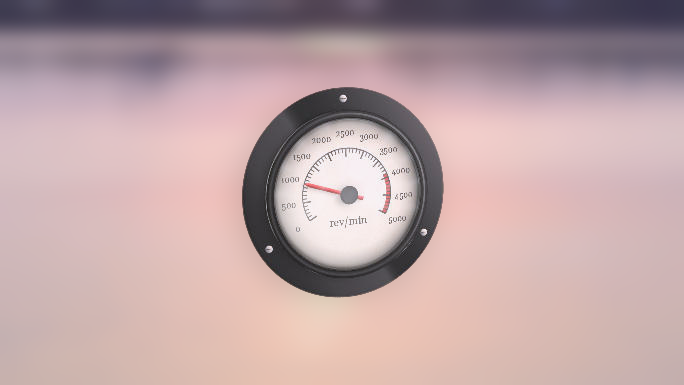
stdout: 1000 (rpm)
